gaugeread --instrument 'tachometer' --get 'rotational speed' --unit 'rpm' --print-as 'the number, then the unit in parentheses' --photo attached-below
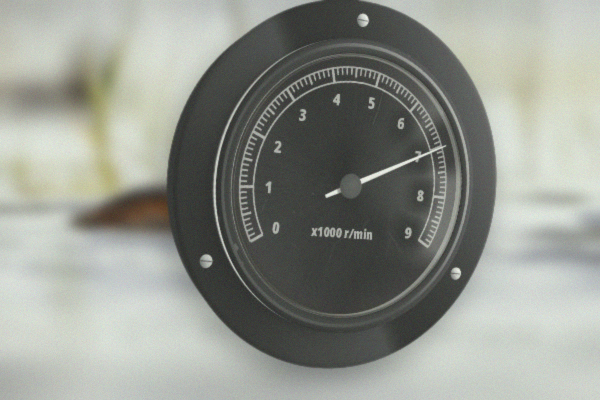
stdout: 7000 (rpm)
